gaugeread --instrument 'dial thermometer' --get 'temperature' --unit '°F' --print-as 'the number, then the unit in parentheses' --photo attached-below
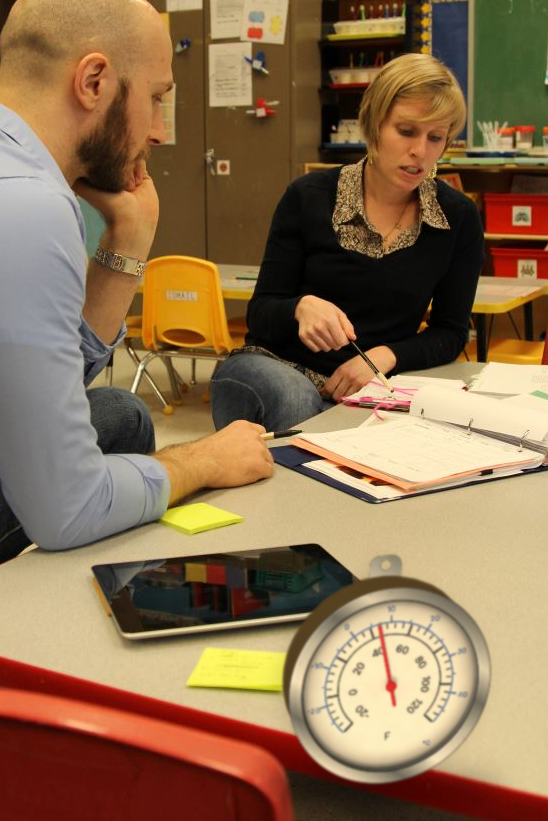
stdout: 44 (°F)
